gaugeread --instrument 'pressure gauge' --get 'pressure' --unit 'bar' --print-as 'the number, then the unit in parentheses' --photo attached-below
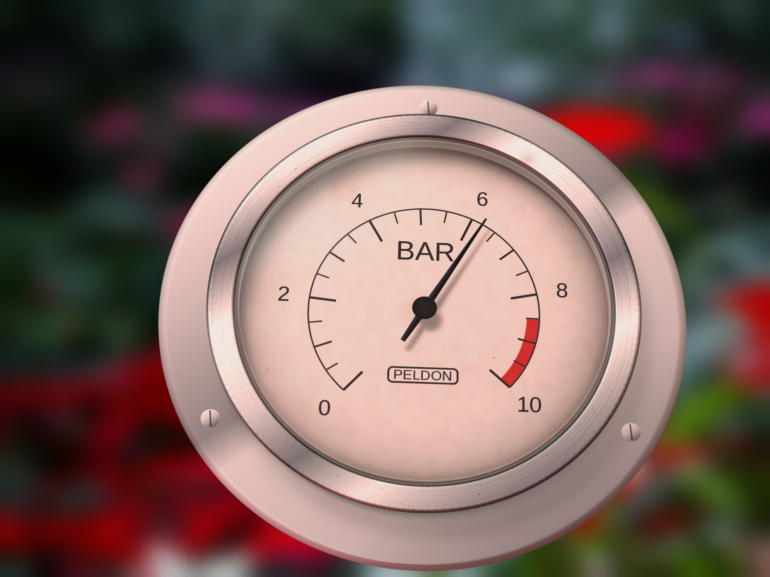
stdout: 6.25 (bar)
